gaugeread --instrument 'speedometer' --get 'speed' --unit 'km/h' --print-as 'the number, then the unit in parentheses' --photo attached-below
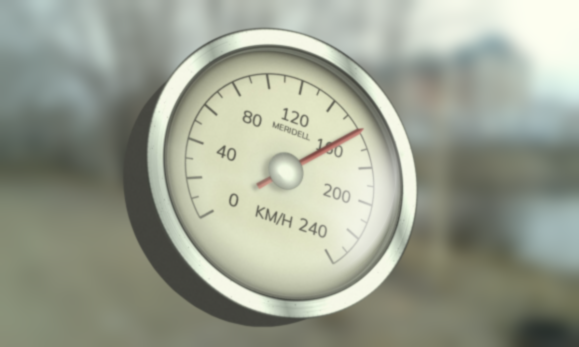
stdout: 160 (km/h)
